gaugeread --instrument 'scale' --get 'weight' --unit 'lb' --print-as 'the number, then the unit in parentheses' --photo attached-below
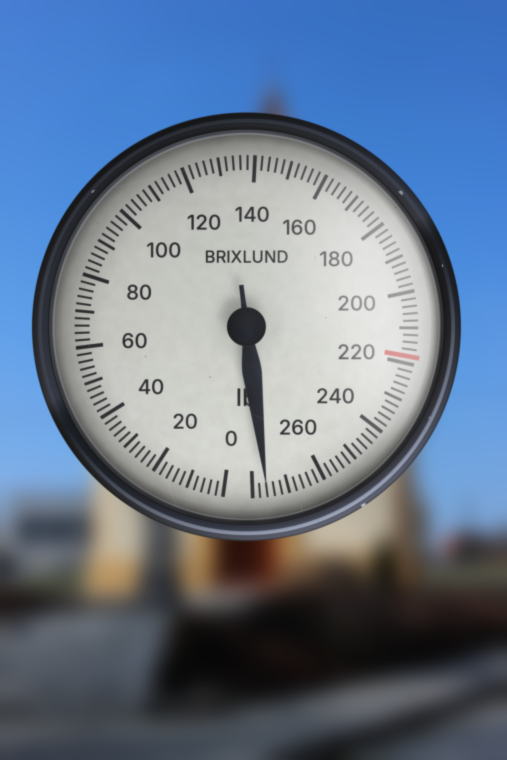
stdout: 276 (lb)
